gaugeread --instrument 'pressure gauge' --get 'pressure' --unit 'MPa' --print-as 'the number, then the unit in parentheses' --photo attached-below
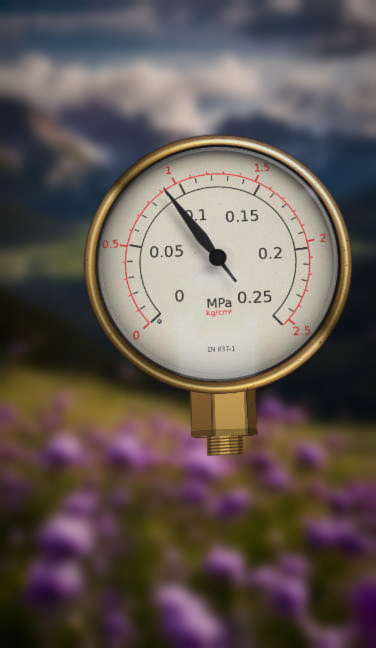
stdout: 0.09 (MPa)
